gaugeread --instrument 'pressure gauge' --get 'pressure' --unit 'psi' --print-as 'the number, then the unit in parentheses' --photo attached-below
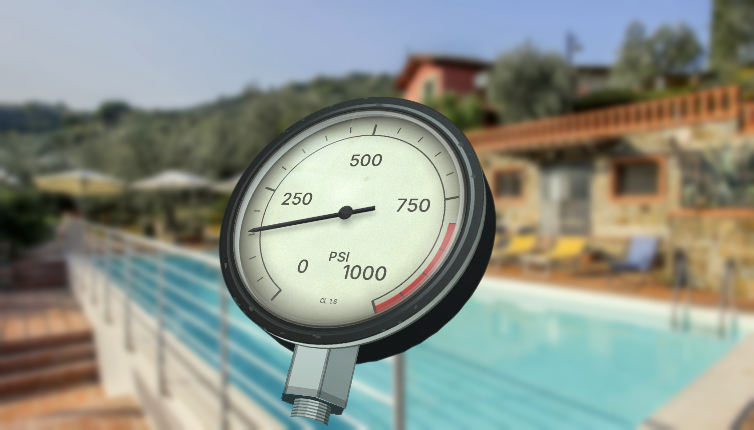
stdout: 150 (psi)
